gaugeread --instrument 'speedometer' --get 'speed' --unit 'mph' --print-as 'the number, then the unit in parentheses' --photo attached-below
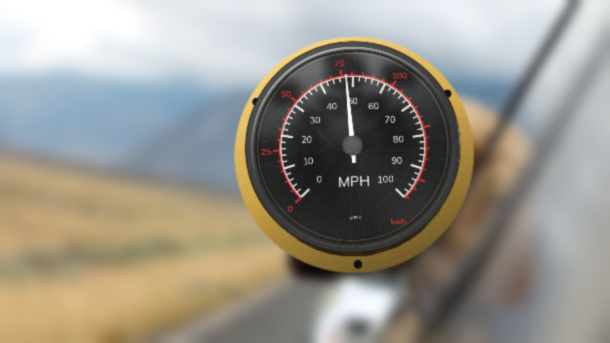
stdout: 48 (mph)
